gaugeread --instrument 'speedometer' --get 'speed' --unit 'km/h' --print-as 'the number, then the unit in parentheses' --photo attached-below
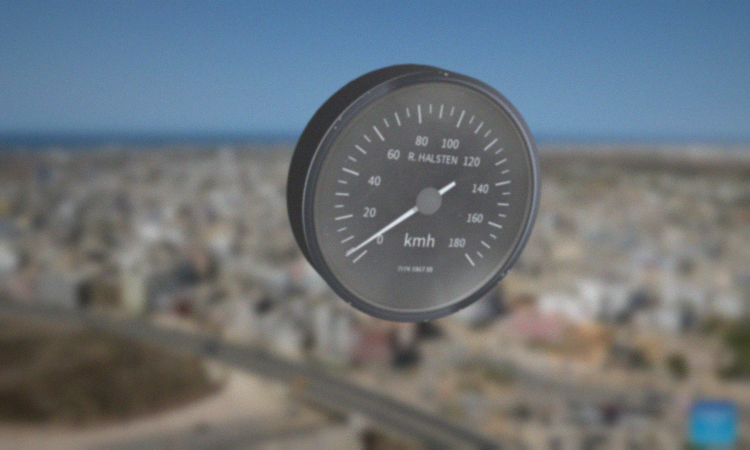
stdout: 5 (km/h)
